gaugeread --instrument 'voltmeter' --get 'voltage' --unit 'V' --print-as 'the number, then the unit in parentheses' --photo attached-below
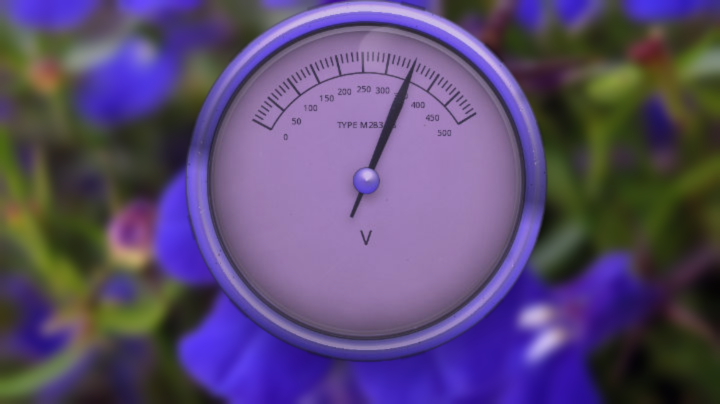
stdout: 350 (V)
